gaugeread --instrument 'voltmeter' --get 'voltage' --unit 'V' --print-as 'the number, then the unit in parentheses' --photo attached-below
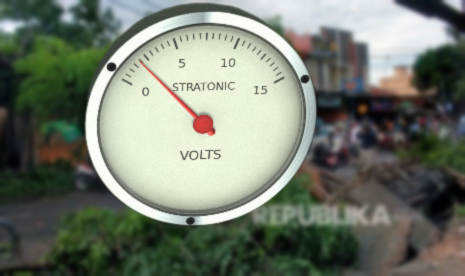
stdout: 2 (V)
